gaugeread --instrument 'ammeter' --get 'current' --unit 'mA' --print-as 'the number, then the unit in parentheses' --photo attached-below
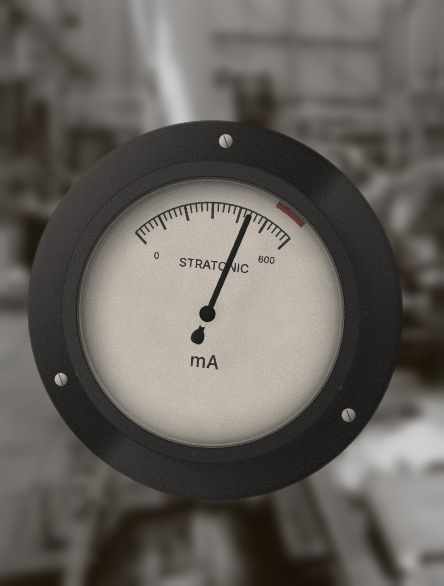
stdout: 440 (mA)
